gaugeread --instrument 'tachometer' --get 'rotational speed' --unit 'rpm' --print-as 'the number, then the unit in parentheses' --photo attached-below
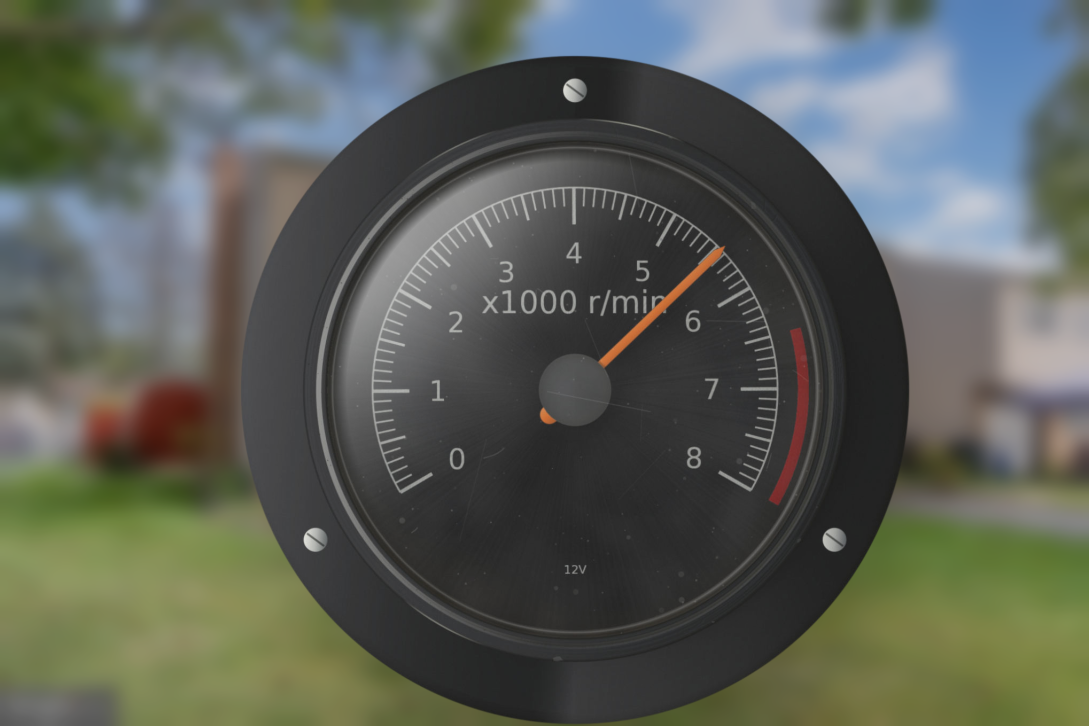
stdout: 5550 (rpm)
